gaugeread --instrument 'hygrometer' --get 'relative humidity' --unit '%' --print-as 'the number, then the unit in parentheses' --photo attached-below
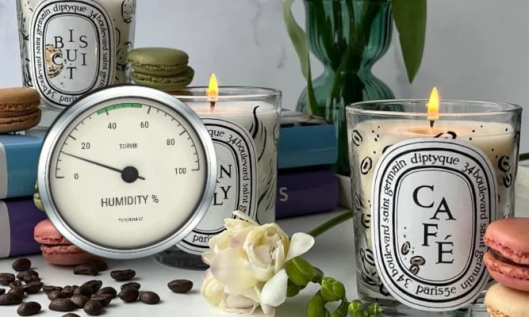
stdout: 12 (%)
